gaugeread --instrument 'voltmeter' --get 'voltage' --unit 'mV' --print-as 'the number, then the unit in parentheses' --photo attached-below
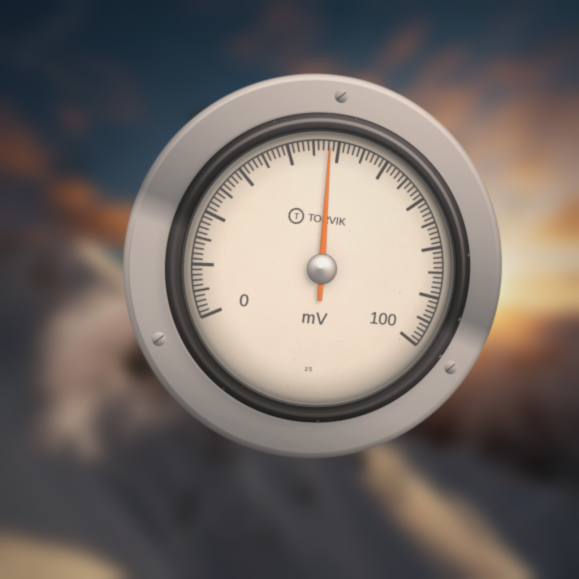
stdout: 48 (mV)
